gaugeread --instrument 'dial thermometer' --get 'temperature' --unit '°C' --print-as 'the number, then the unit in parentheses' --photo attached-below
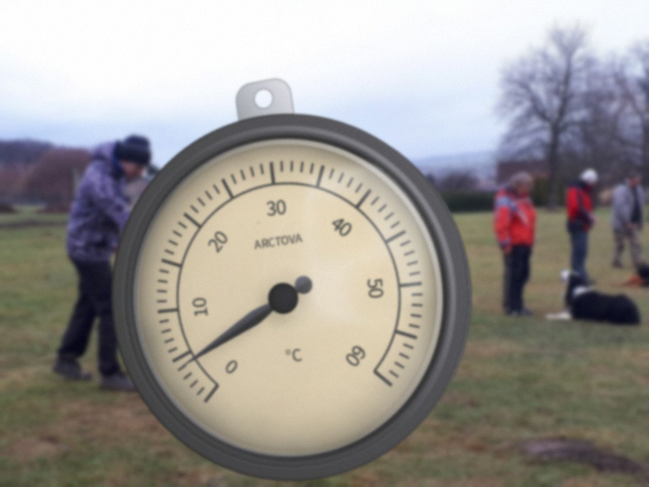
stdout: 4 (°C)
